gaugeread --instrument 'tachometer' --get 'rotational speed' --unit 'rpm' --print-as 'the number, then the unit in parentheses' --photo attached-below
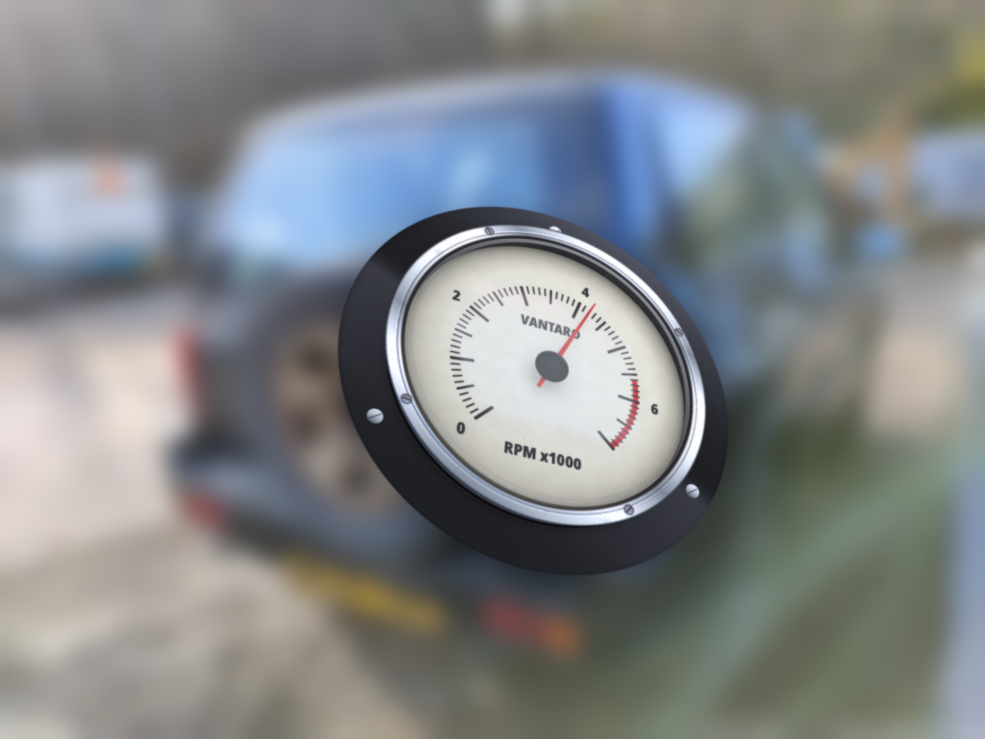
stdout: 4200 (rpm)
